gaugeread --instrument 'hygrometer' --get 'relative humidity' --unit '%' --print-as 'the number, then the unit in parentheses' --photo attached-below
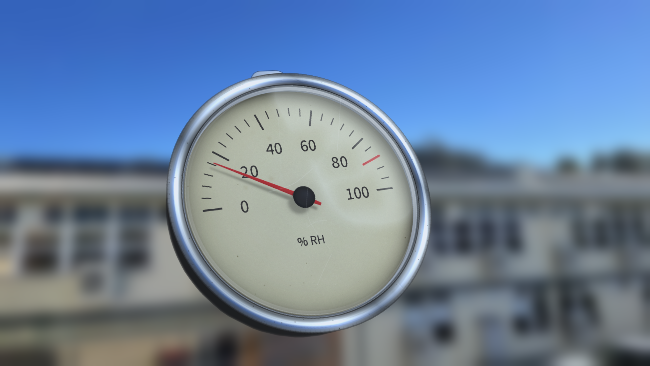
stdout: 16 (%)
